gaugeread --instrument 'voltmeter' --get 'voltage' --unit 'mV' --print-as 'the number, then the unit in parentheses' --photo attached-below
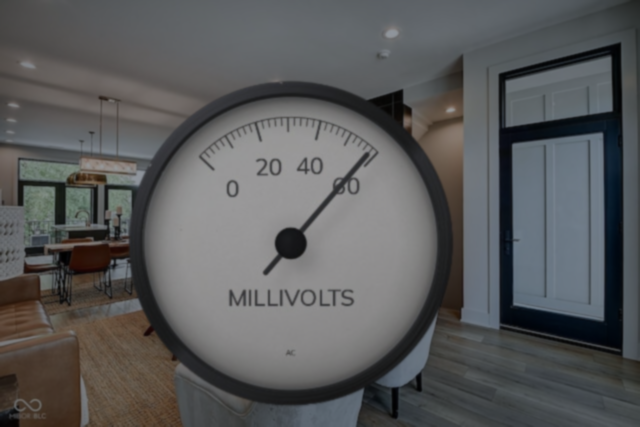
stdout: 58 (mV)
